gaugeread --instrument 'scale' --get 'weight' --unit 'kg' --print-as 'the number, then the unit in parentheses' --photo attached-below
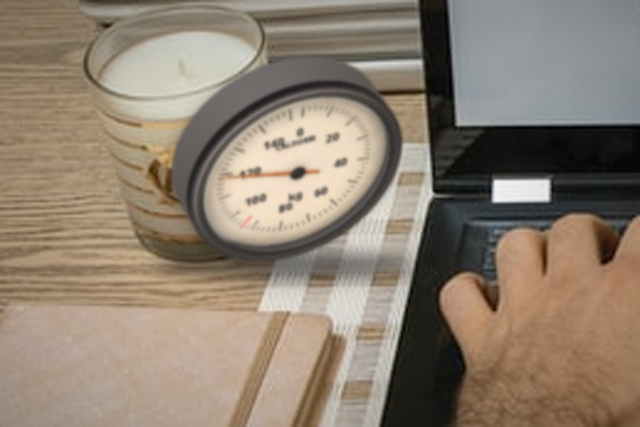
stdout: 120 (kg)
